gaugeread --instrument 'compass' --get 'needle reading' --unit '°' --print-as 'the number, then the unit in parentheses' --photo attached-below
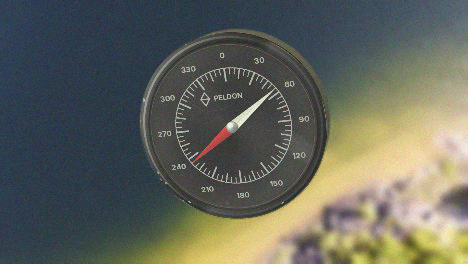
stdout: 235 (°)
